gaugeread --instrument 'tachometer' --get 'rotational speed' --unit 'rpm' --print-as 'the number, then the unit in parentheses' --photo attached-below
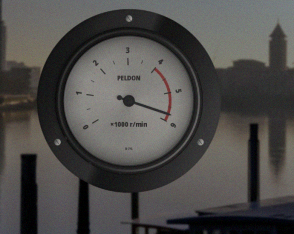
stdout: 5750 (rpm)
